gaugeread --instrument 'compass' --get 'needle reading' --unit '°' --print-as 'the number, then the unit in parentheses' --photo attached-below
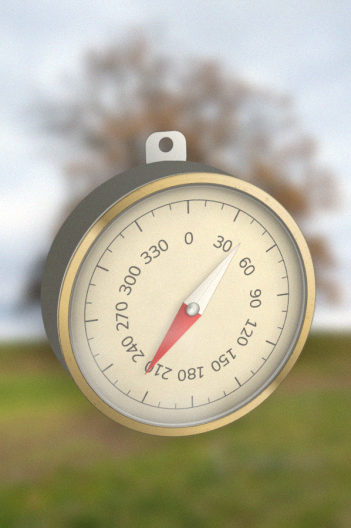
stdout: 220 (°)
